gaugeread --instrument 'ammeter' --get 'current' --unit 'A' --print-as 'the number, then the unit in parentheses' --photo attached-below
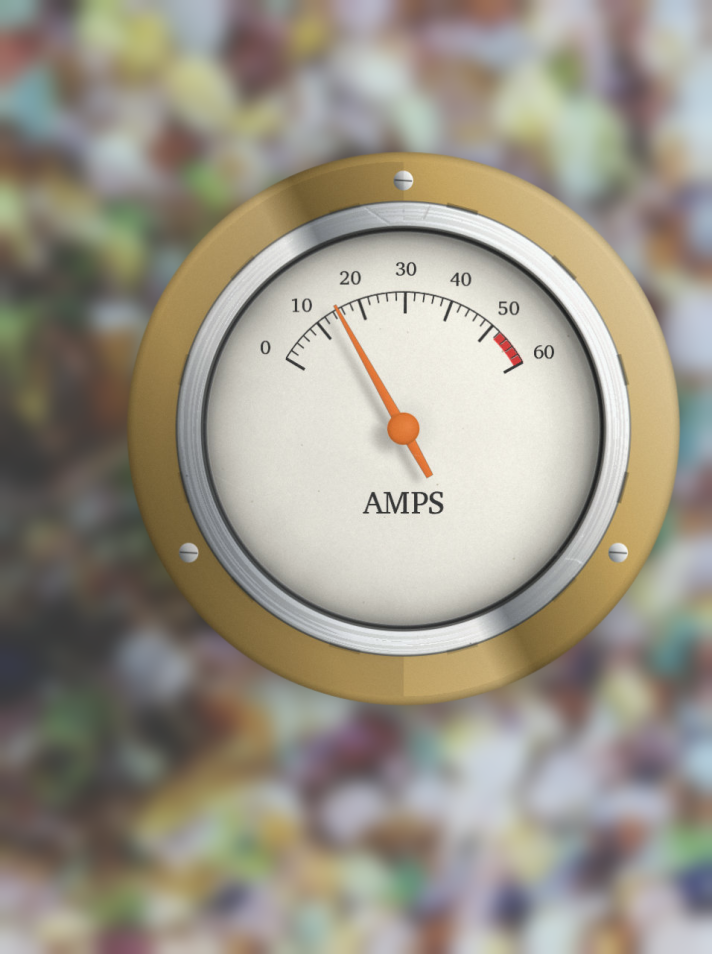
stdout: 15 (A)
